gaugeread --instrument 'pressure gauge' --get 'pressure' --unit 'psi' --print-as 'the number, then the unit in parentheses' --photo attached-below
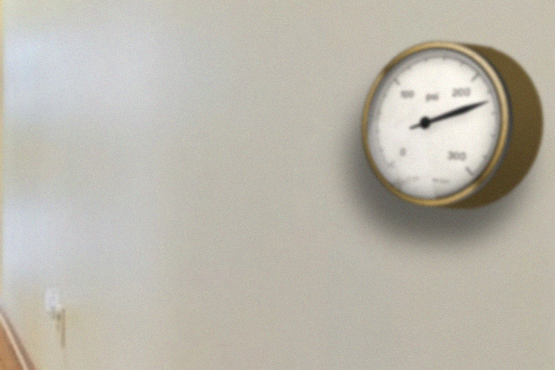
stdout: 230 (psi)
